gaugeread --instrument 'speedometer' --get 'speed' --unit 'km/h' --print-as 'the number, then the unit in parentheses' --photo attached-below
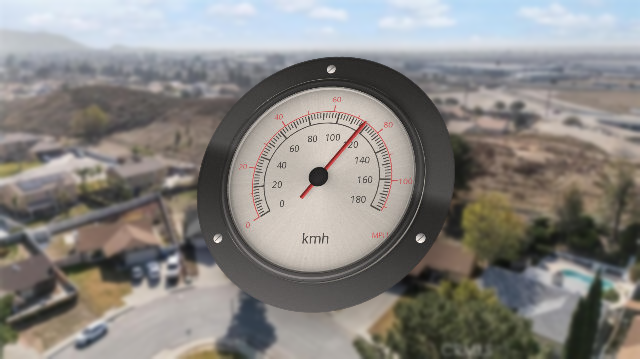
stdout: 120 (km/h)
